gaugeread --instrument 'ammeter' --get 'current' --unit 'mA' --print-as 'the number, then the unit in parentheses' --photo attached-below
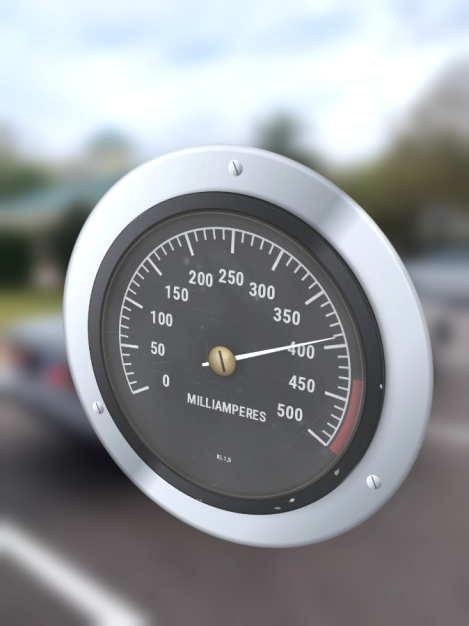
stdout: 390 (mA)
